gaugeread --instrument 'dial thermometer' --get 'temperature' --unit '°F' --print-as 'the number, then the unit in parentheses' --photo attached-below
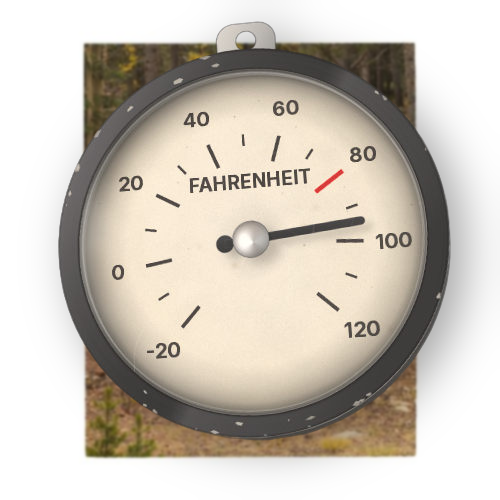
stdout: 95 (°F)
